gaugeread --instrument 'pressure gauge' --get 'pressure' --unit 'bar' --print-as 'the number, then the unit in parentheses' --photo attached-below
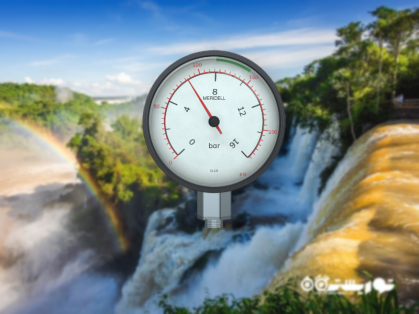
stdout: 6 (bar)
